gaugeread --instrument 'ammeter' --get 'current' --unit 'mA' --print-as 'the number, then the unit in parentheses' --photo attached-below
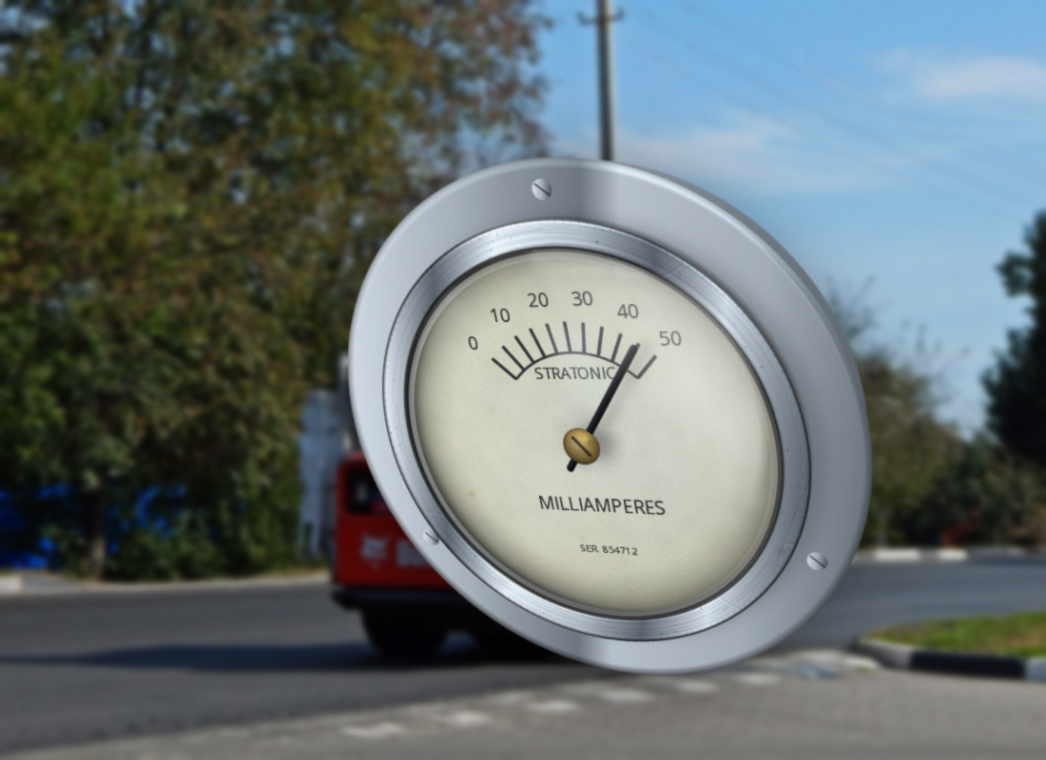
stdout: 45 (mA)
